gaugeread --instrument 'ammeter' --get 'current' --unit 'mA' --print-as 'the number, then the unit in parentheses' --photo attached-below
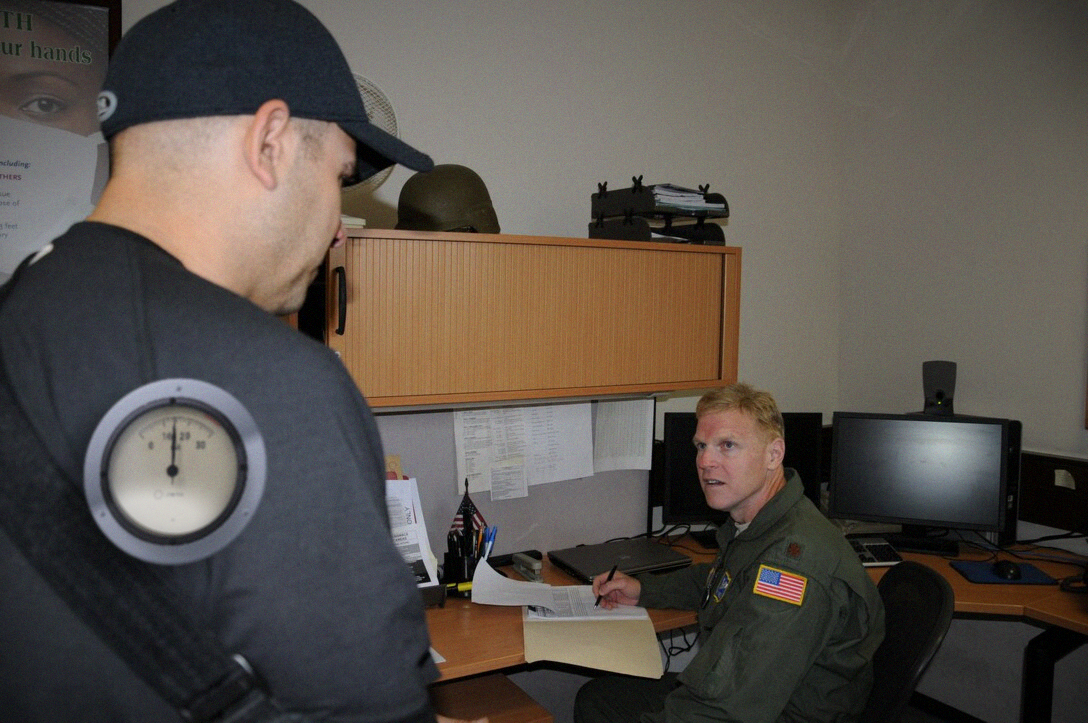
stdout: 15 (mA)
